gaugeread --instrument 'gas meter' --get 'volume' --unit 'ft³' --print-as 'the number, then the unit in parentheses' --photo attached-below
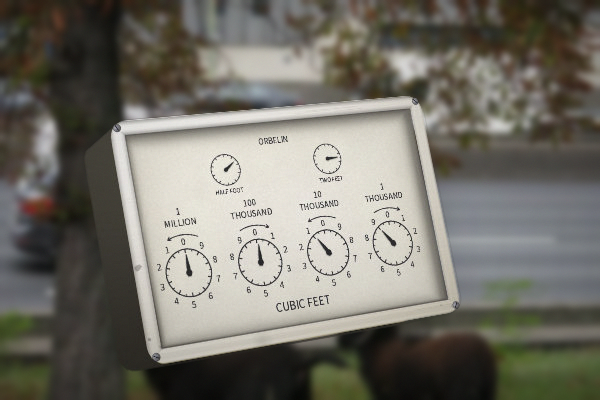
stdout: 900 (ft³)
